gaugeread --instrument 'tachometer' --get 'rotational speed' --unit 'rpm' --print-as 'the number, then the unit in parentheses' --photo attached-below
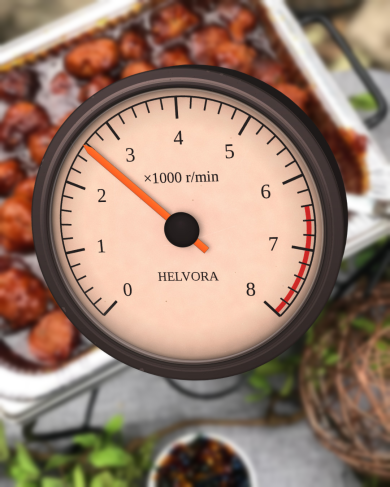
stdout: 2600 (rpm)
